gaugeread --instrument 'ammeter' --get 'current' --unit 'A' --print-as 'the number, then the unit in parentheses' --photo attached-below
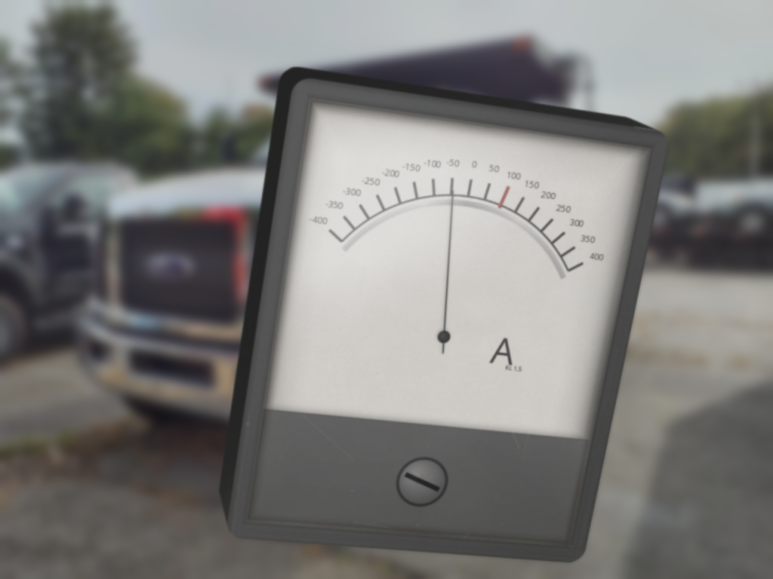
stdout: -50 (A)
